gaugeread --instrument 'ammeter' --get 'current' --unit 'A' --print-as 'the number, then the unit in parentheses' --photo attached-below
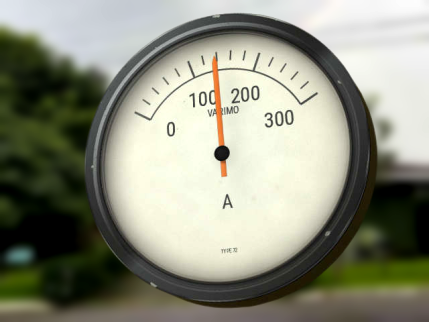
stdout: 140 (A)
